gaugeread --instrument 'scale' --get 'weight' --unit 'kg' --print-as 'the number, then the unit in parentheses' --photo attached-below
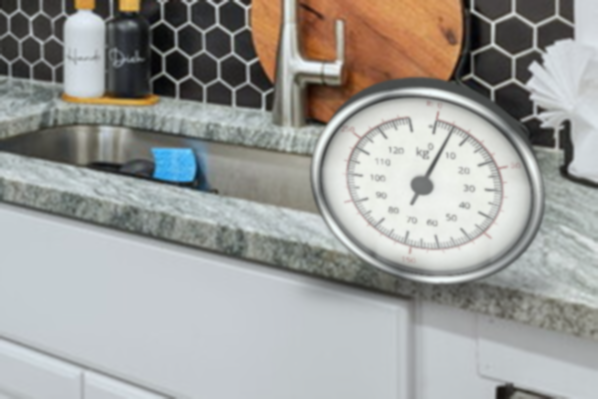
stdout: 5 (kg)
